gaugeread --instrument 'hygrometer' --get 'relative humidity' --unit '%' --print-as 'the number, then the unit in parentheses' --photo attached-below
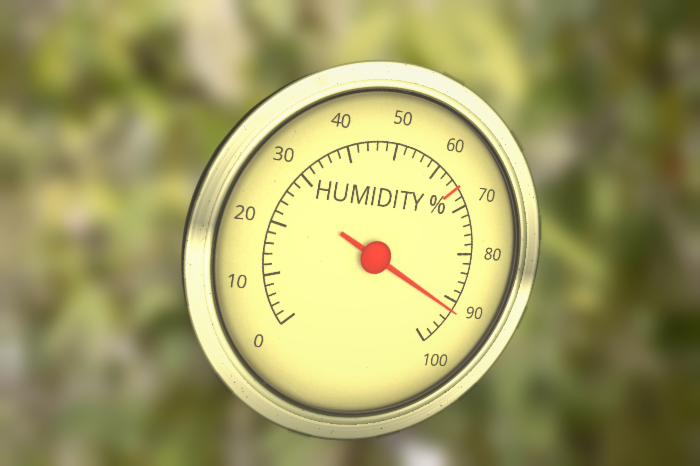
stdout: 92 (%)
